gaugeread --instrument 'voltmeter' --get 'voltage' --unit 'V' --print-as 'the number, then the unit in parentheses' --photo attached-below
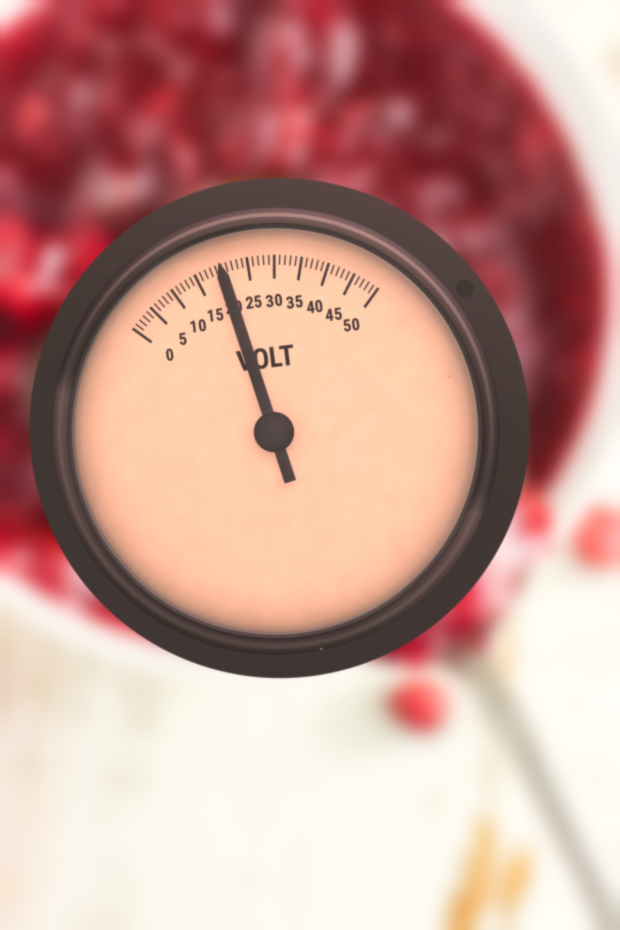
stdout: 20 (V)
